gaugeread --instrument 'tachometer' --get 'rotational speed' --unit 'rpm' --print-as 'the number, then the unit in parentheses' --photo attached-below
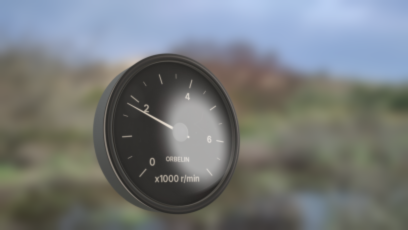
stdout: 1750 (rpm)
